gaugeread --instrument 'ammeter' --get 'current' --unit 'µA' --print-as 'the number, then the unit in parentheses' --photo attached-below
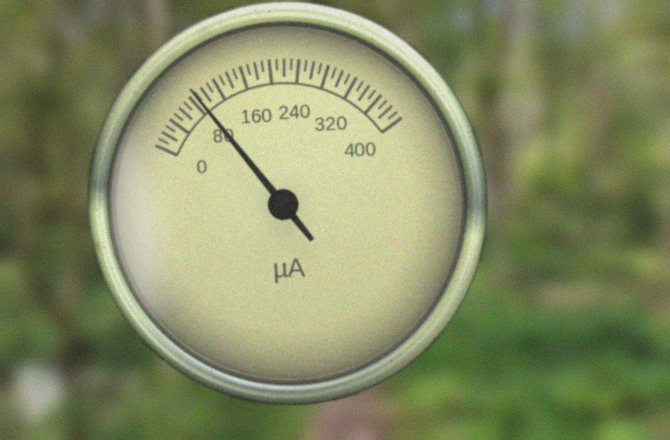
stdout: 90 (µA)
